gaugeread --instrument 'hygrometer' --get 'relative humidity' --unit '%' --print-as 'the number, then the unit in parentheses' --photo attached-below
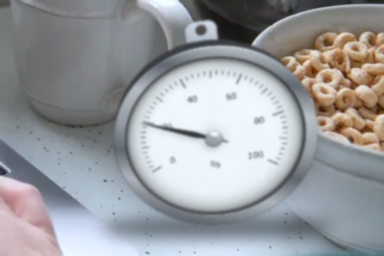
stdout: 20 (%)
